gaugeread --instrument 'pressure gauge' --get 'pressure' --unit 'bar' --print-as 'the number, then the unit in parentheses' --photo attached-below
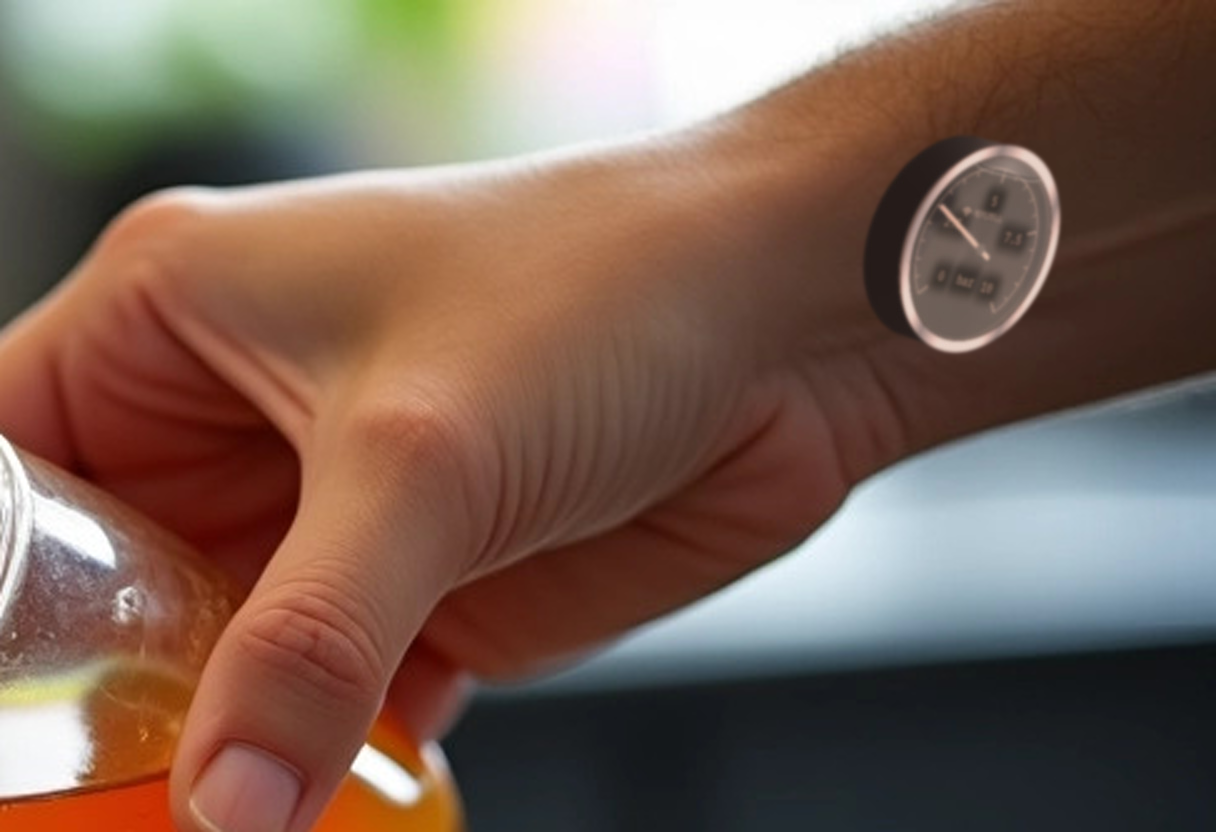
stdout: 2.5 (bar)
